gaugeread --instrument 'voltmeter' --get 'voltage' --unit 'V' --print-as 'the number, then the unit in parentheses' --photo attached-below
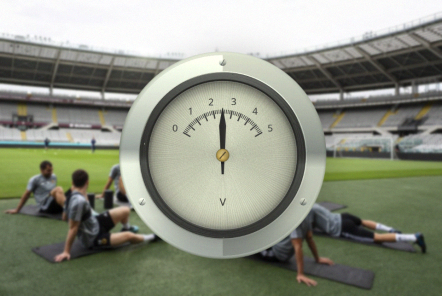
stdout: 2.5 (V)
